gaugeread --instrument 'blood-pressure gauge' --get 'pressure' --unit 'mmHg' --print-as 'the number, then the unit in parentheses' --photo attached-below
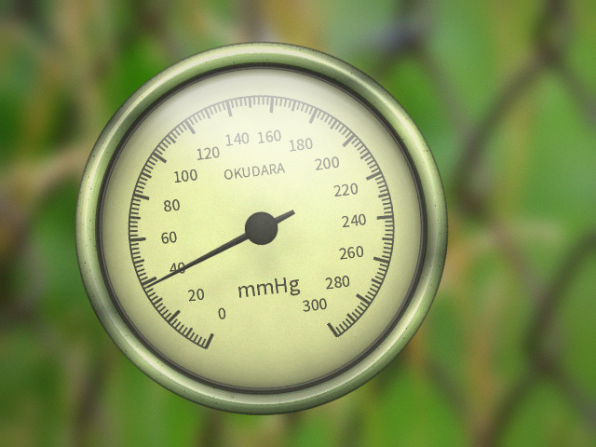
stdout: 38 (mmHg)
